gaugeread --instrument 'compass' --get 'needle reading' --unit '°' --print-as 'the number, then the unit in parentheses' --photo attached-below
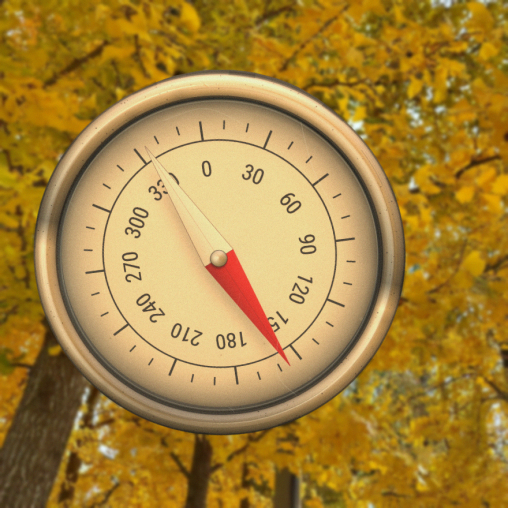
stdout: 155 (°)
